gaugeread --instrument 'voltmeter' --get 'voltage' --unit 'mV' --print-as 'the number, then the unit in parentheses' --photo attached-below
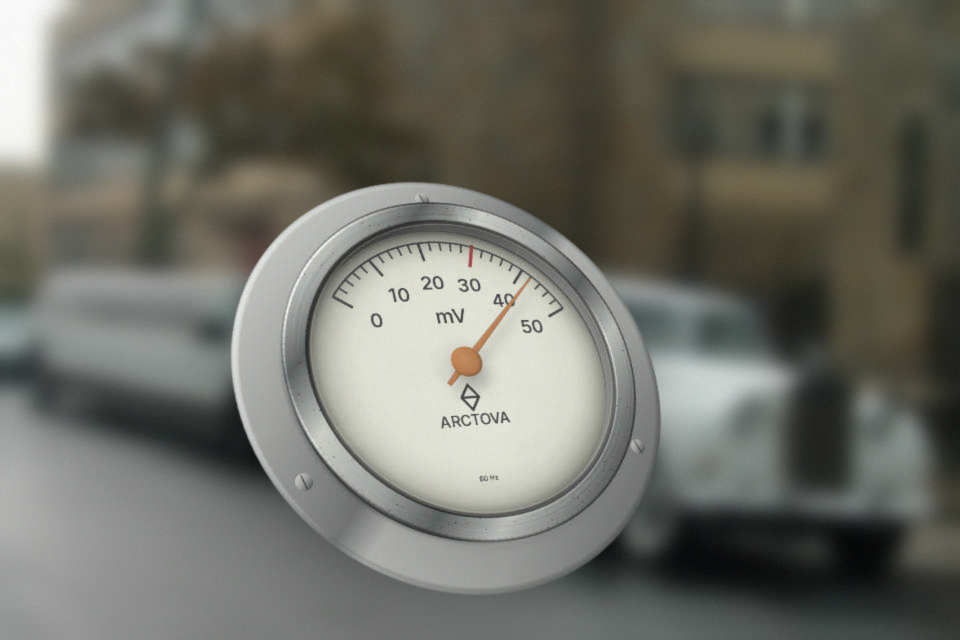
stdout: 42 (mV)
